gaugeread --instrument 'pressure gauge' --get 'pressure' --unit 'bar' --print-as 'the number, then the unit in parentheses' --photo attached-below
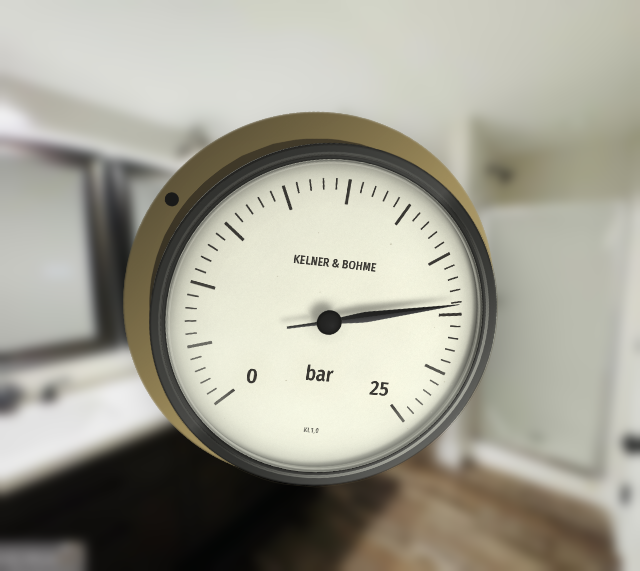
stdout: 19.5 (bar)
